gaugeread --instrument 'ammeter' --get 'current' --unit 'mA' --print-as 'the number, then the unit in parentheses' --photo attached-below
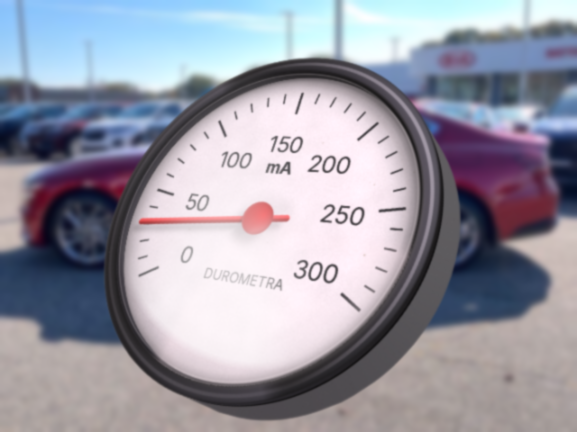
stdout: 30 (mA)
